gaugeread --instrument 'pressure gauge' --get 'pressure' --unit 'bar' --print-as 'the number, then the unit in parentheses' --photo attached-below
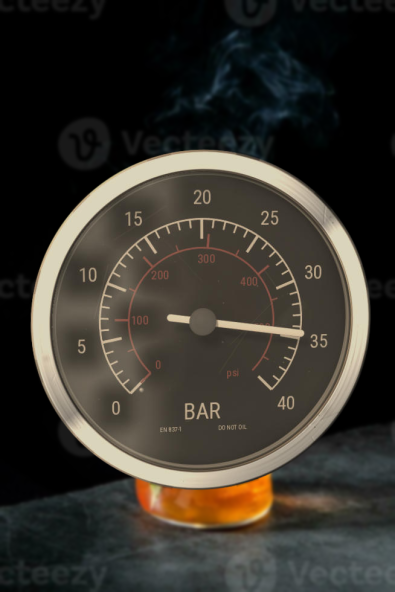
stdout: 34.5 (bar)
